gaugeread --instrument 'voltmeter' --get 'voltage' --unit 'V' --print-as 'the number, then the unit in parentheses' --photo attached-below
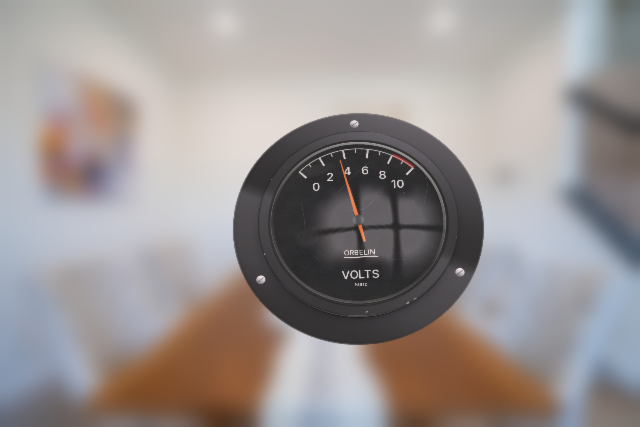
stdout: 3.5 (V)
